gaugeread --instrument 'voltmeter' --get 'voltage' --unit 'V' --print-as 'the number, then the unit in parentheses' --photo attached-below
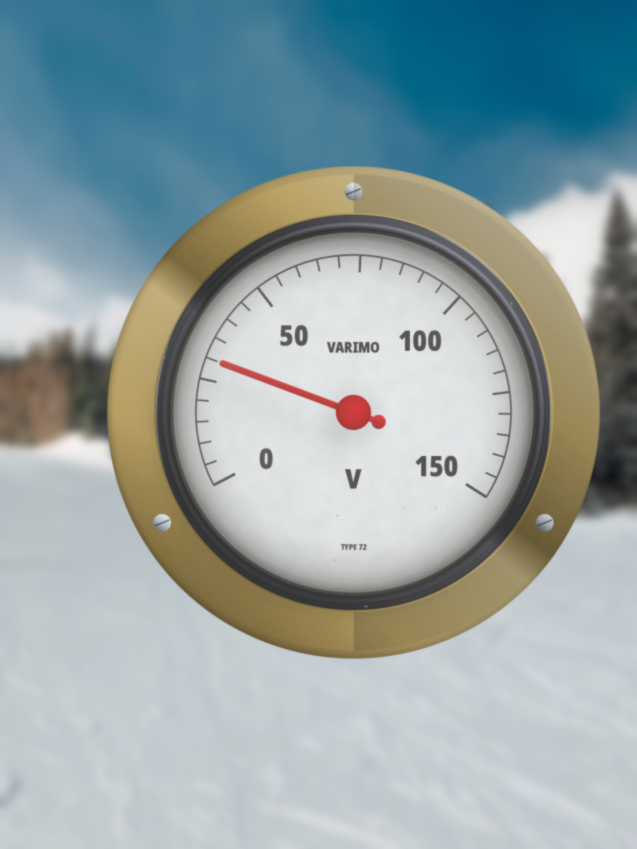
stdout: 30 (V)
